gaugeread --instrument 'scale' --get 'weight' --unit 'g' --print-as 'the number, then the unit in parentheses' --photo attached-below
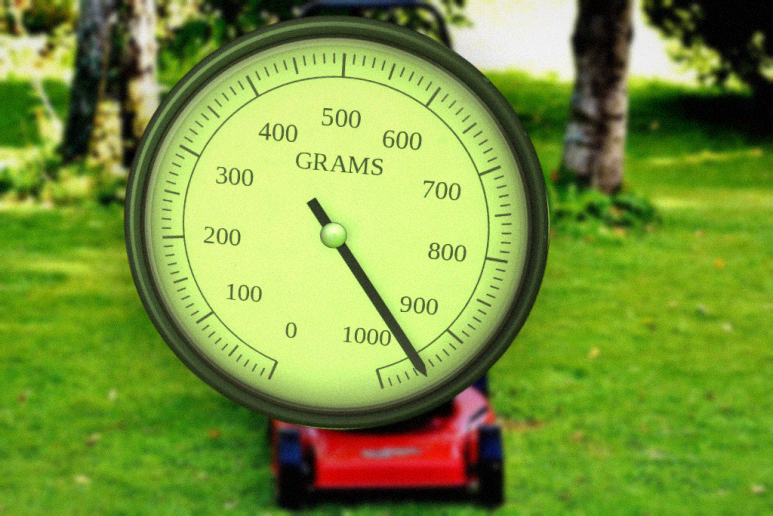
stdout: 950 (g)
